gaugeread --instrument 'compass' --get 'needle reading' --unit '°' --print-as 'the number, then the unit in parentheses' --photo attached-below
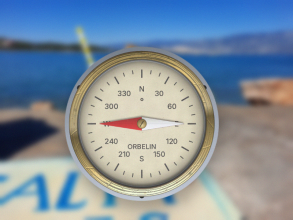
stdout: 270 (°)
